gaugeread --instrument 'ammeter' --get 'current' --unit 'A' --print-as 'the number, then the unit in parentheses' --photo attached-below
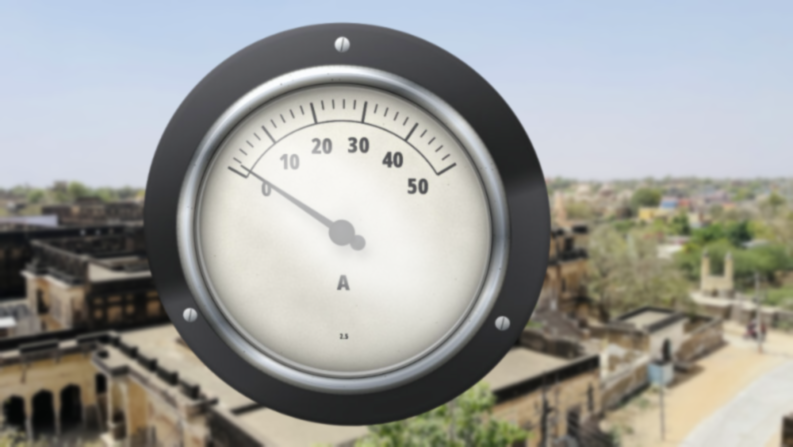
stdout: 2 (A)
